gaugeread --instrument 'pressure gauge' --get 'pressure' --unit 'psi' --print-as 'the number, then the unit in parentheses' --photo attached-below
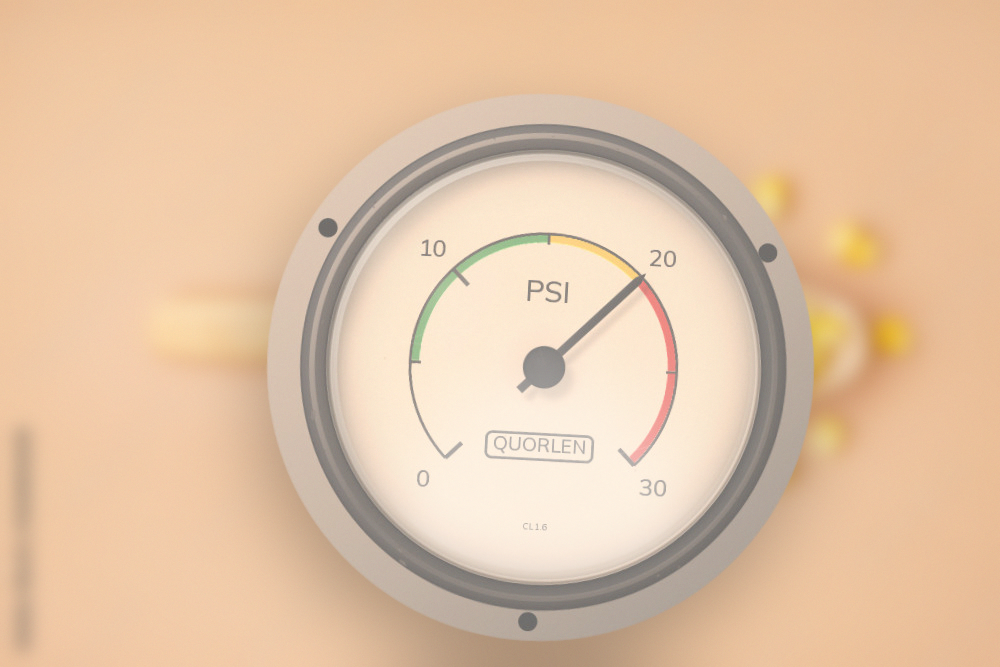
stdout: 20 (psi)
